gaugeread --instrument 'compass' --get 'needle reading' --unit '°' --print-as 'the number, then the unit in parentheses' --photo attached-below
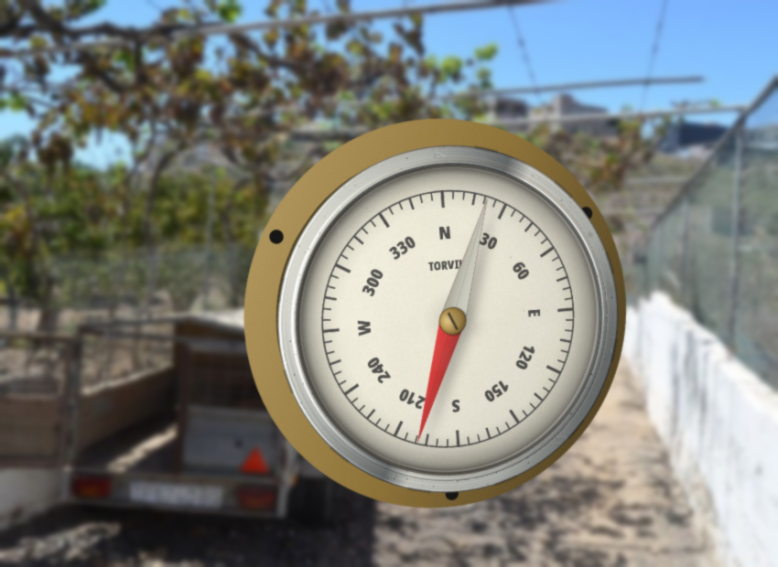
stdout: 200 (°)
